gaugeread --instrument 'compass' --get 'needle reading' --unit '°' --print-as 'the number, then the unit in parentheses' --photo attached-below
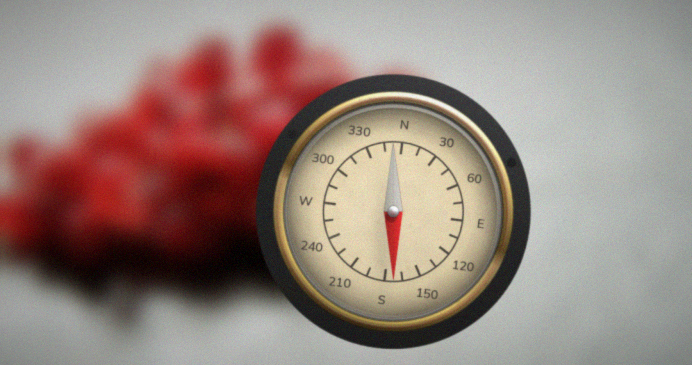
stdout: 172.5 (°)
